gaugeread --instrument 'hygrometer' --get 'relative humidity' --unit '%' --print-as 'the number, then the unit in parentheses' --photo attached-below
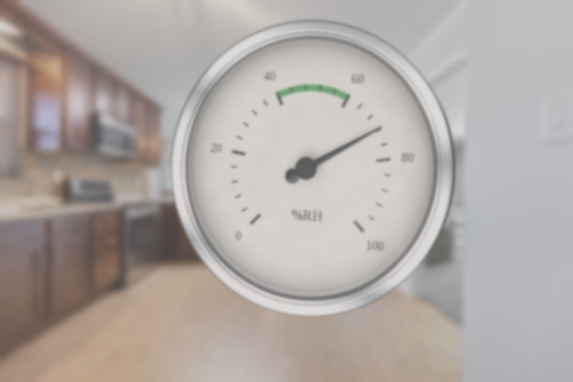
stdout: 72 (%)
